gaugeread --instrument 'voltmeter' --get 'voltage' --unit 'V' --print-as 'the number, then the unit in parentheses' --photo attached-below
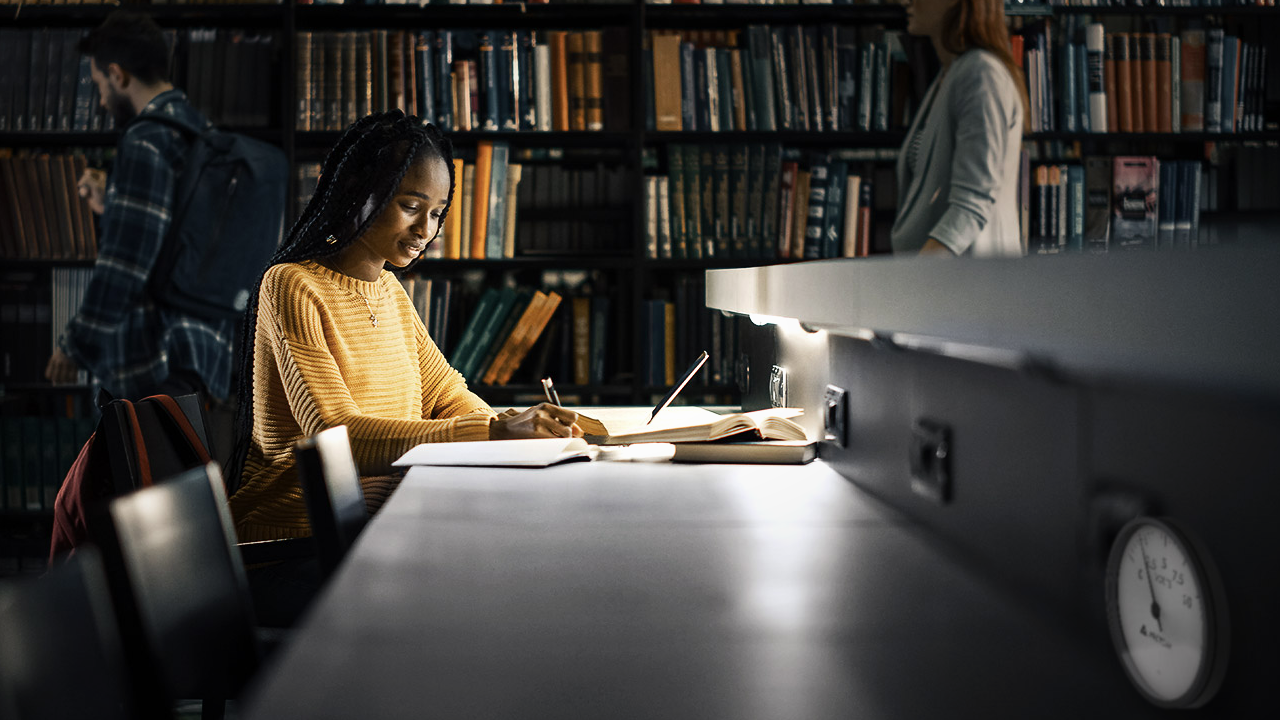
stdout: 2.5 (V)
